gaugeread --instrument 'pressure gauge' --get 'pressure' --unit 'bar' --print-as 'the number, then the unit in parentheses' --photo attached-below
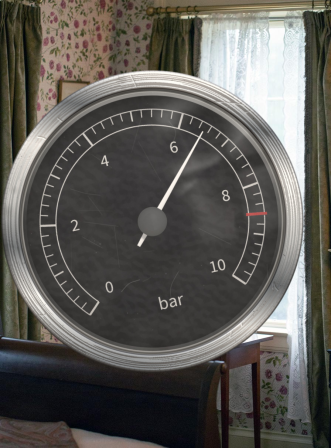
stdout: 6.5 (bar)
